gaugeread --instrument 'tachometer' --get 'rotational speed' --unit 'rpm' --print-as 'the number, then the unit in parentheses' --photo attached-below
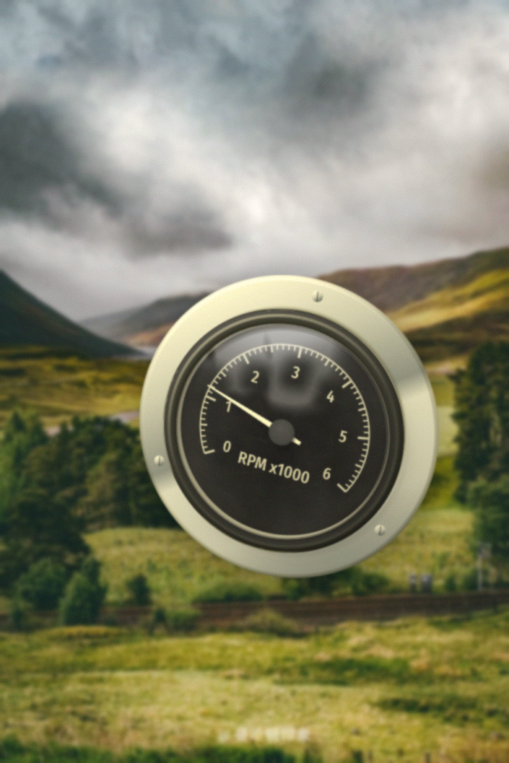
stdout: 1200 (rpm)
